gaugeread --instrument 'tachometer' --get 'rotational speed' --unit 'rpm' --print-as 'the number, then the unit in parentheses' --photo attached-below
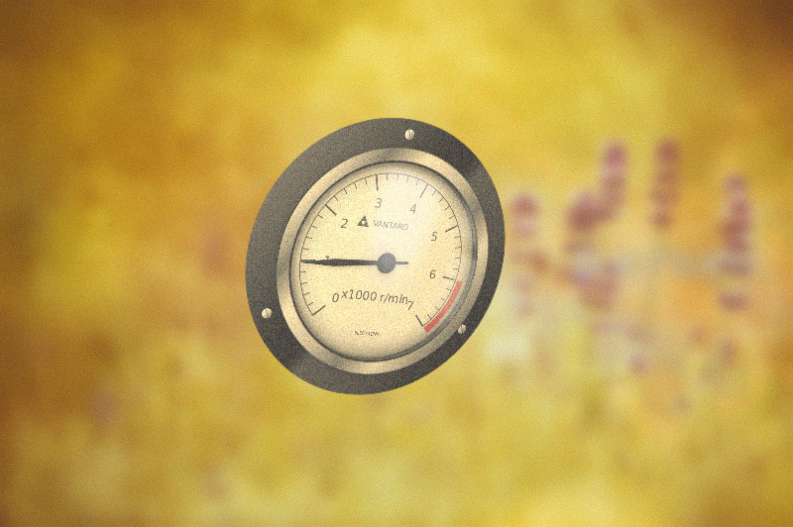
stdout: 1000 (rpm)
